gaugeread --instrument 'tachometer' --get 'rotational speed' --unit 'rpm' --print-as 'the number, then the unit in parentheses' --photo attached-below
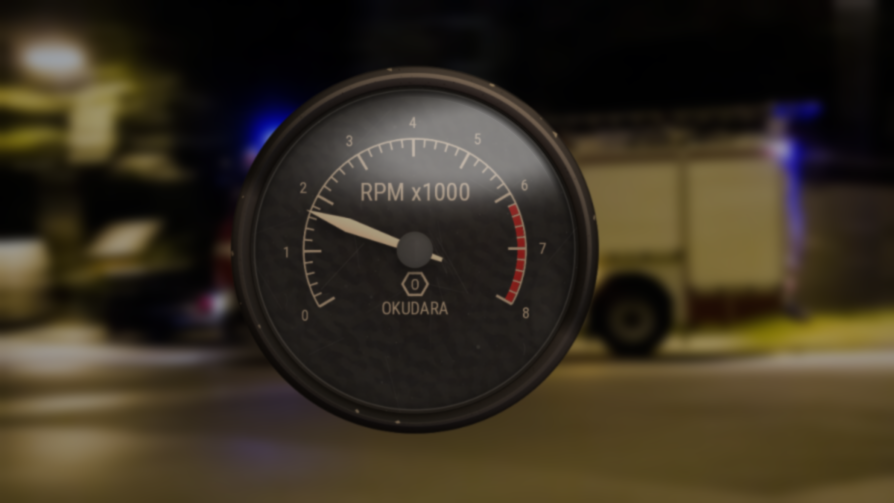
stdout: 1700 (rpm)
